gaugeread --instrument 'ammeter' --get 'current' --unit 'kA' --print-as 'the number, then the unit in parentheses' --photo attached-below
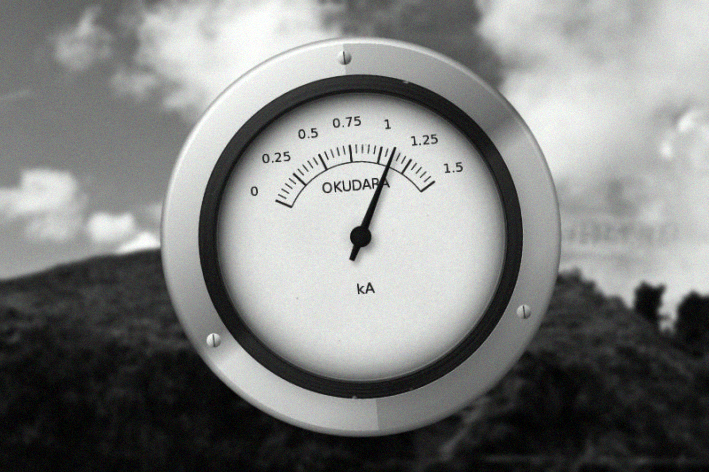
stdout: 1.1 (kA)
